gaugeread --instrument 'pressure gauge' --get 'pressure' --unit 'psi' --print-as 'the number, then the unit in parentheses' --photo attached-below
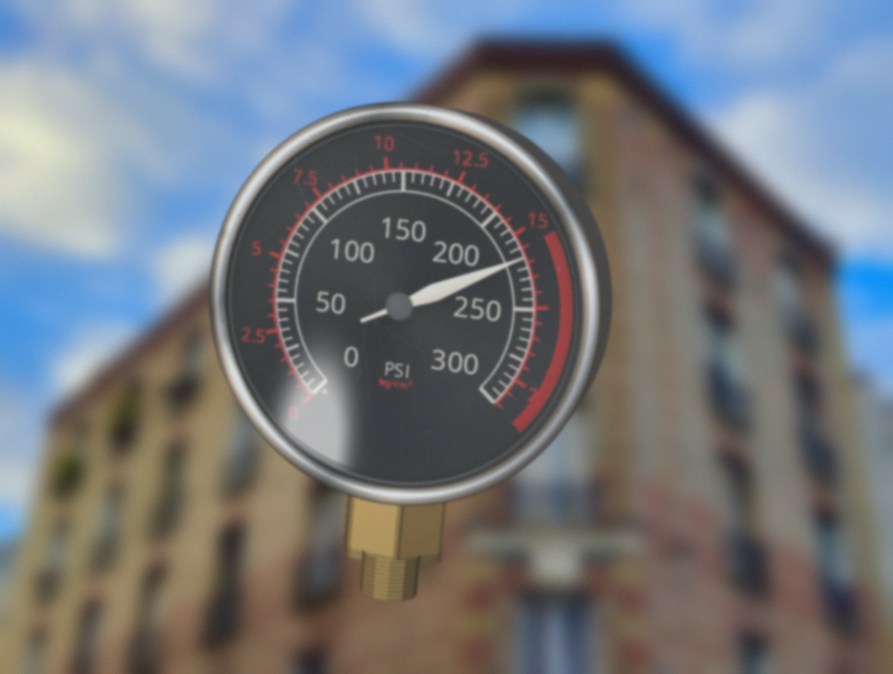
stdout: 225 (psi)
